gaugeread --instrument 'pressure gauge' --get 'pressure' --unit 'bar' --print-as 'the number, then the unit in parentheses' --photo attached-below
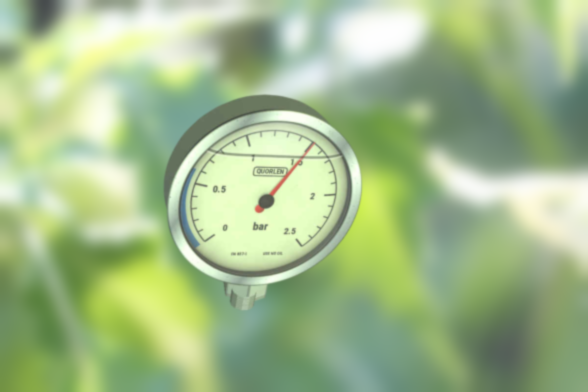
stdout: 1.5 (bar)
